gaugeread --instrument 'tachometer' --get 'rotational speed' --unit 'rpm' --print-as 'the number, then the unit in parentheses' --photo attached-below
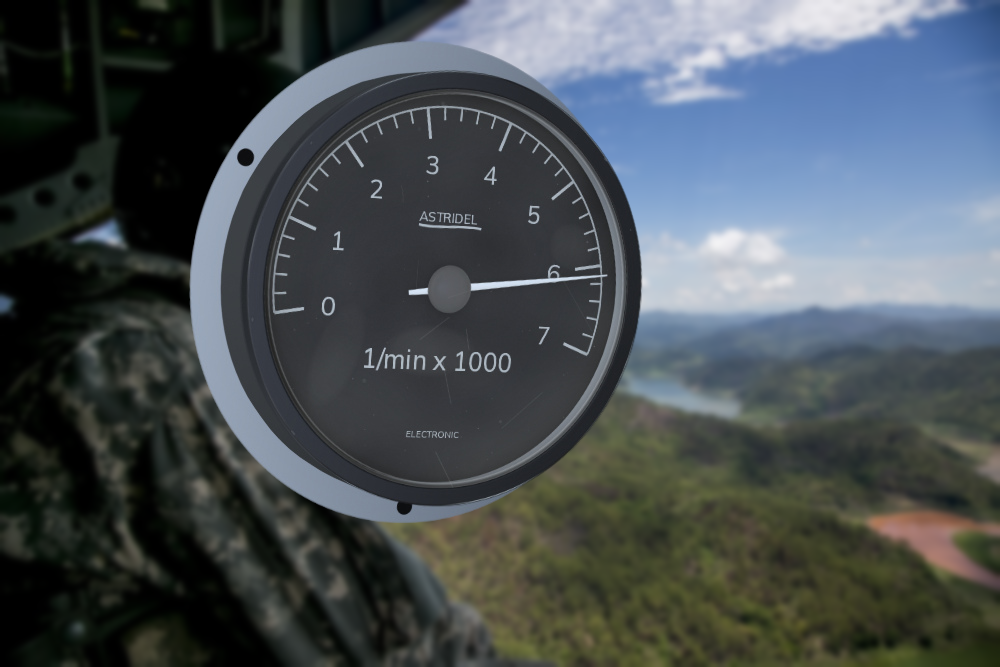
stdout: 6100 (rpm)
